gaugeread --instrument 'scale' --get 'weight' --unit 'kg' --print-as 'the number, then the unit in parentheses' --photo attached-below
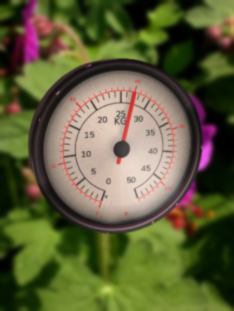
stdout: 27 (kg)
